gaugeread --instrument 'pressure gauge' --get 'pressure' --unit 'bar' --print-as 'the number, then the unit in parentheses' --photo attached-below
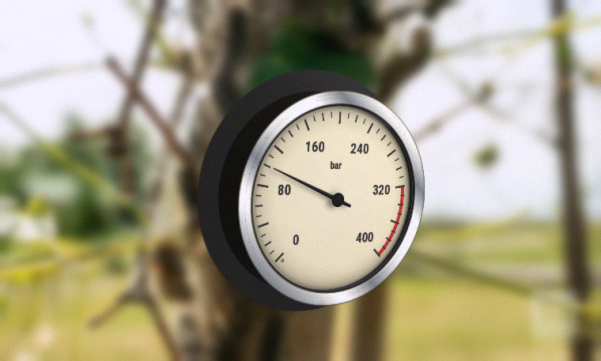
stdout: 100 (bar)
